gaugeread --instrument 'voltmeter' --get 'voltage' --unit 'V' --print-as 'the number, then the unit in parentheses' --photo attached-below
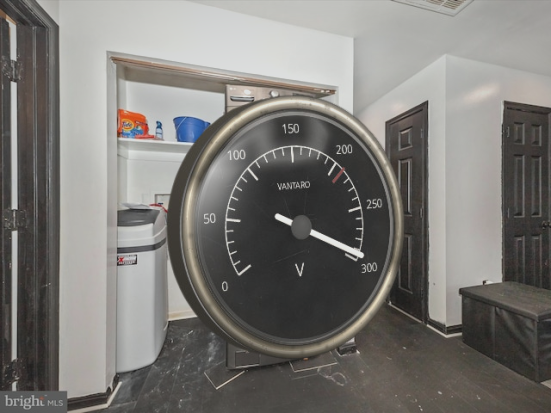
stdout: 295 (V)
